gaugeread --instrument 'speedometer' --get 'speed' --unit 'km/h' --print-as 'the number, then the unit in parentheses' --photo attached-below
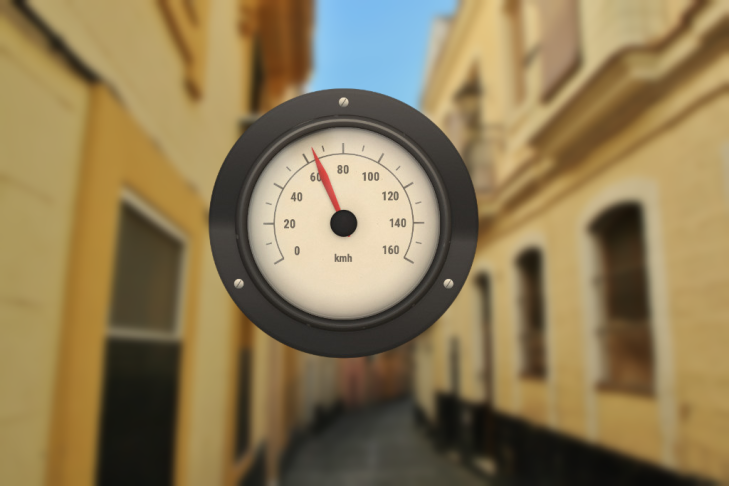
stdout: 65 (km/h)
